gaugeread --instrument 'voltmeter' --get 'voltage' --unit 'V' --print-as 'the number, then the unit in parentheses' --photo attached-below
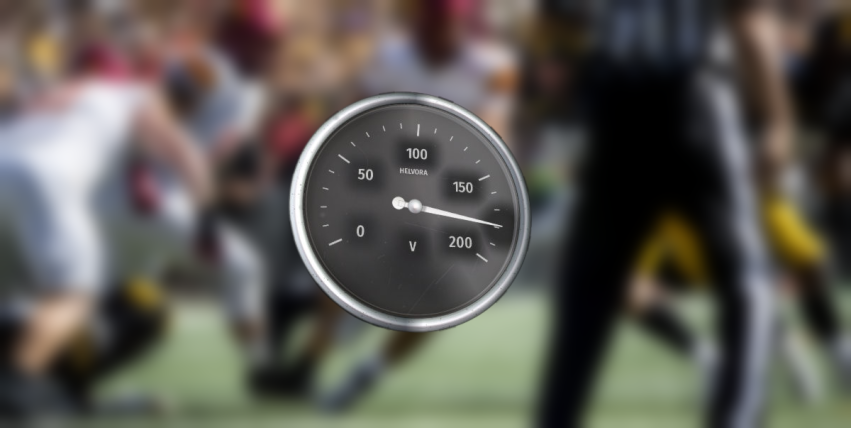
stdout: 180 (V)
